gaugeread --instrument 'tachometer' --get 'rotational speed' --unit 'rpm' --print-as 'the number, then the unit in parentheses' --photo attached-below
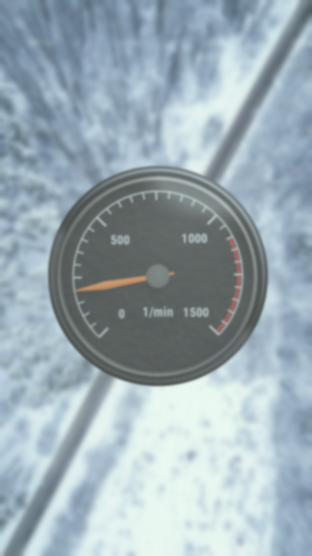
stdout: 200 (rpm)
